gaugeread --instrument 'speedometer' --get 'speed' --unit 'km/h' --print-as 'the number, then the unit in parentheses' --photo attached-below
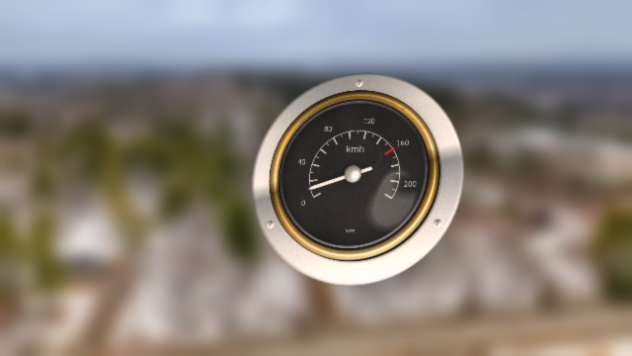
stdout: 10 (km/h)
